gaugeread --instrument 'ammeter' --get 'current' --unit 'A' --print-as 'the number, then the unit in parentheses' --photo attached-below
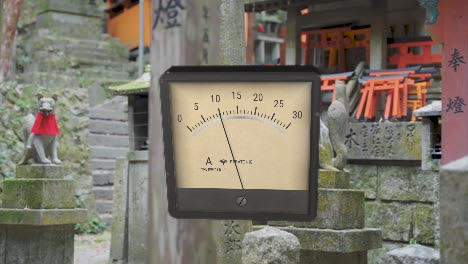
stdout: 10 (A)
